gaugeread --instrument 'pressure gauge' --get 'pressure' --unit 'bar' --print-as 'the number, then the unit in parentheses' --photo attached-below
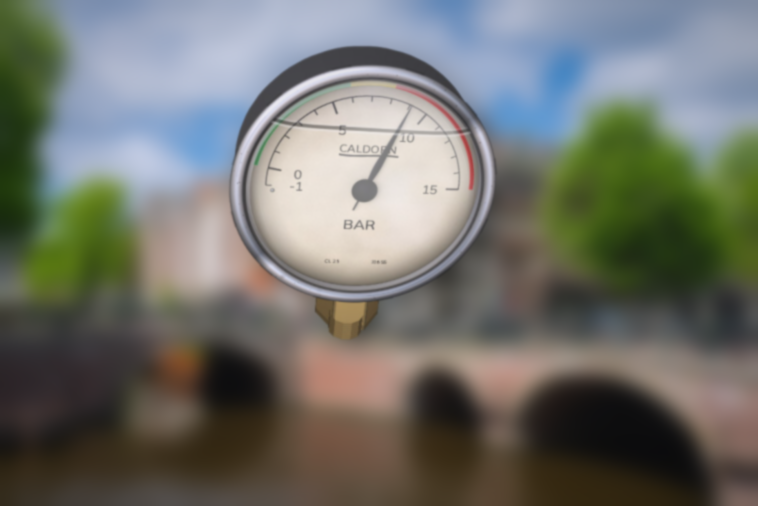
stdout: 9 (bar)
